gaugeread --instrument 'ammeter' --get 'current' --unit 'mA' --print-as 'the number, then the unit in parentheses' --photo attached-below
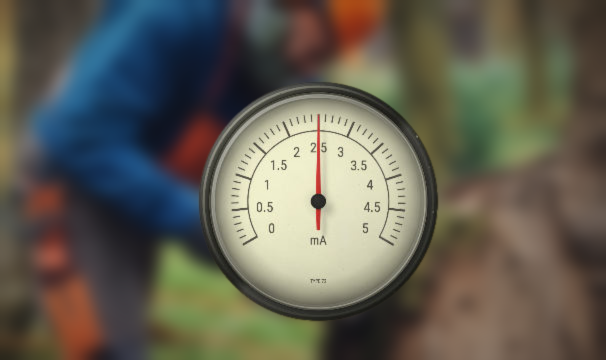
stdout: 2.5 (mA)
